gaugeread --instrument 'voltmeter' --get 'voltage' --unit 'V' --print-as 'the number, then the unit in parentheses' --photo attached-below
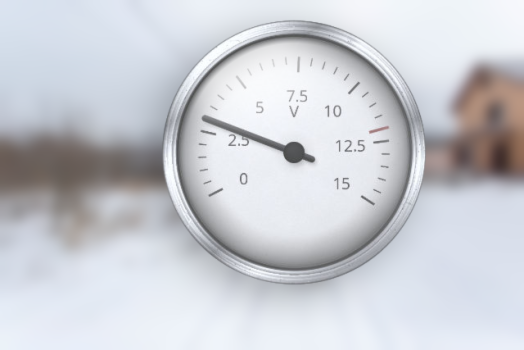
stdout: 3 (V)
